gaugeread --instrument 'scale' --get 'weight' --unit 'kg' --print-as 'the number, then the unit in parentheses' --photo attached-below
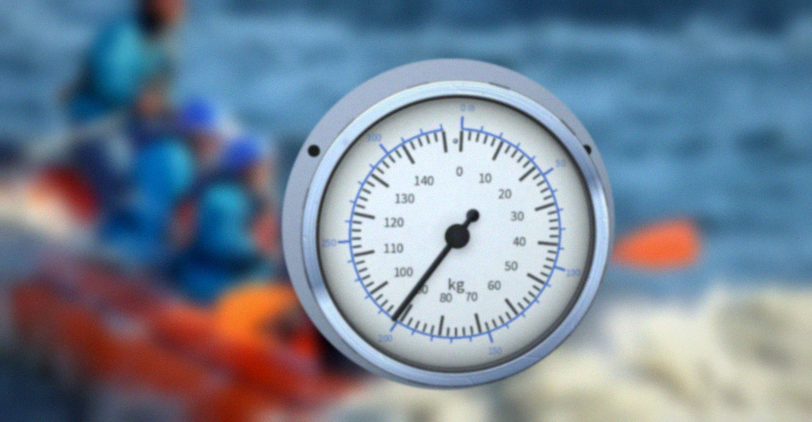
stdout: 92 (kg)
